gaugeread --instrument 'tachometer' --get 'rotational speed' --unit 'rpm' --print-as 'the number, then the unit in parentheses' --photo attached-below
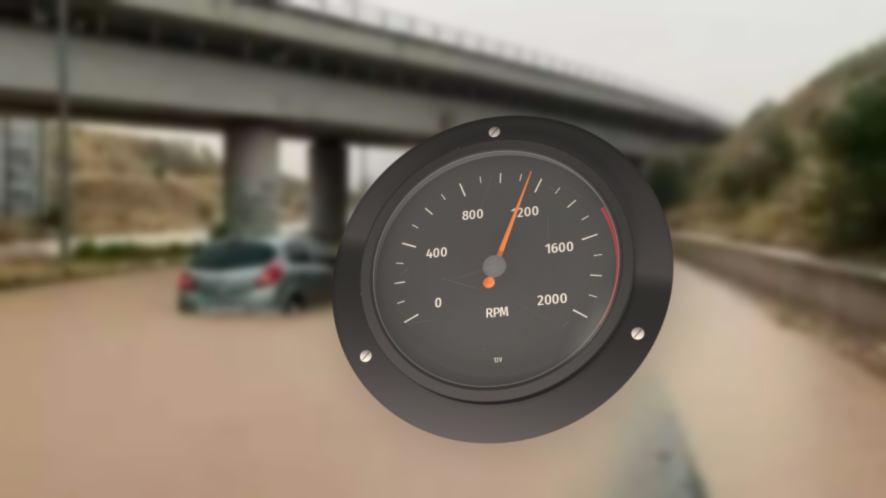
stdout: 1150 (rpm)
